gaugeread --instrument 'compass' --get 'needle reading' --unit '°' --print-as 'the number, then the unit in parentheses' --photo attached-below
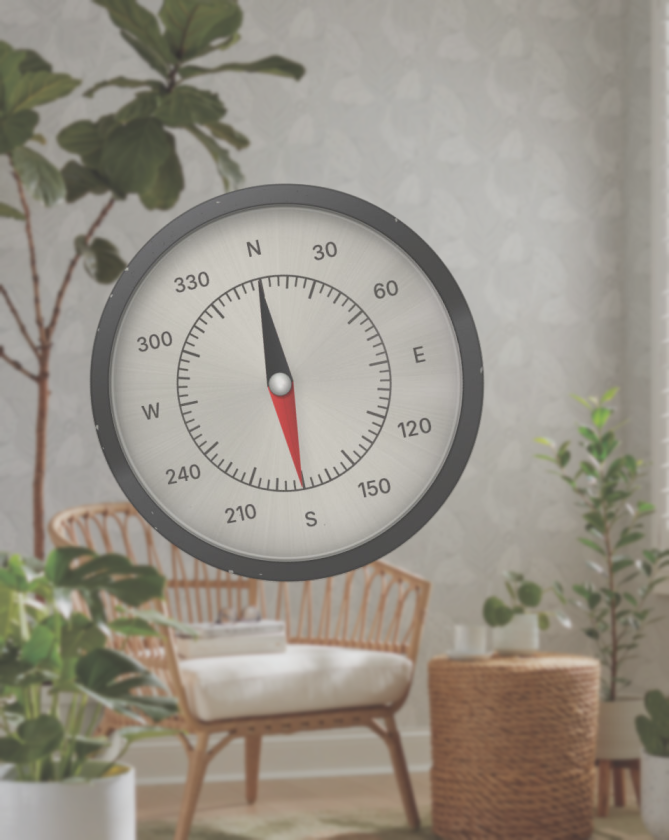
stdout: 180 (°)
